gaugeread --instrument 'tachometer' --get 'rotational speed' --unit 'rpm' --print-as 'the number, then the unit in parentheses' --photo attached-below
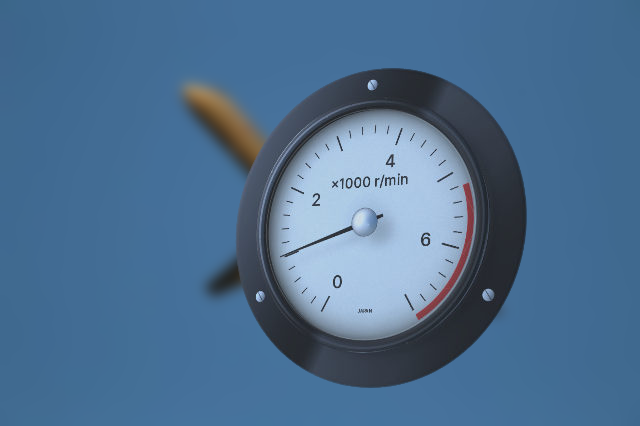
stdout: 1000 (rpm)
